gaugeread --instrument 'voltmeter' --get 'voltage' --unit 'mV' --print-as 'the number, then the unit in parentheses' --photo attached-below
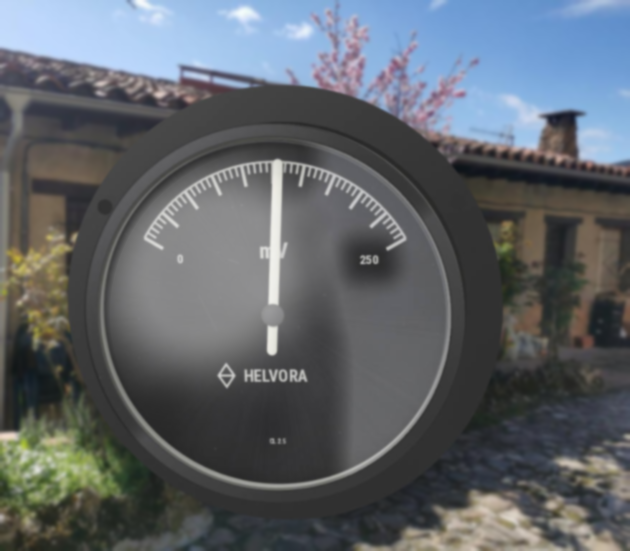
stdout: 130 (mV)
